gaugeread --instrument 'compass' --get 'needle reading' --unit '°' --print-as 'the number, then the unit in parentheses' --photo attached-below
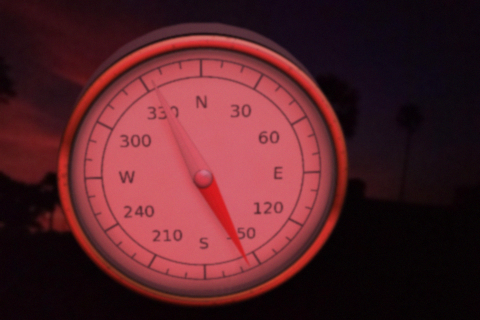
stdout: 155 (°)
